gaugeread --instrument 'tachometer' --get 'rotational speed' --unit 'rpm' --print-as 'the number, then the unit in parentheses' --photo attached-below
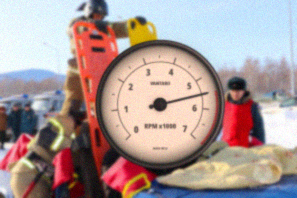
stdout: 5500 (rpm)
